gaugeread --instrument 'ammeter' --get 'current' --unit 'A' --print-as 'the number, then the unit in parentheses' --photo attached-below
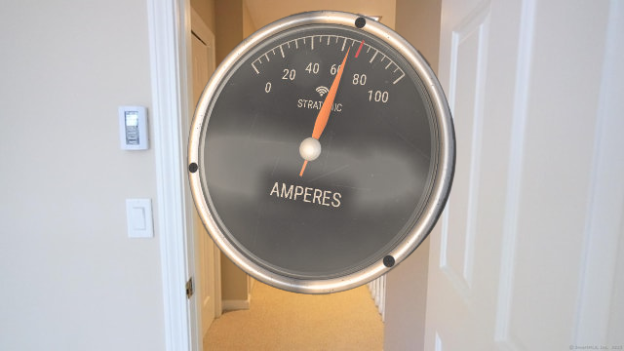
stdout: 65 (A)
